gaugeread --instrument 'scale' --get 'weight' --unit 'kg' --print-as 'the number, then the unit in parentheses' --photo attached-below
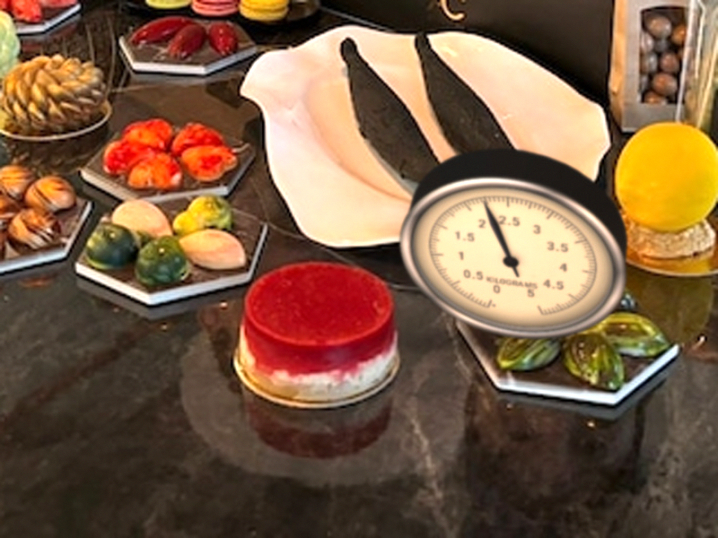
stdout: 2.25 (kg)
